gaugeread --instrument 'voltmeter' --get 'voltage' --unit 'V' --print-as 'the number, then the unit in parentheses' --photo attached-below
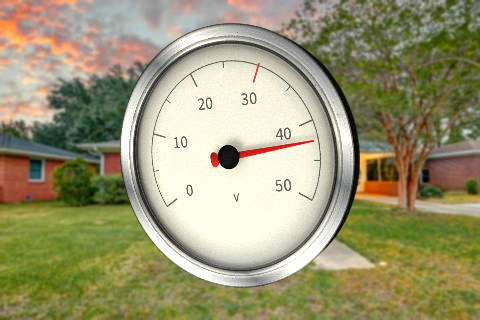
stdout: 42.5 (V)
